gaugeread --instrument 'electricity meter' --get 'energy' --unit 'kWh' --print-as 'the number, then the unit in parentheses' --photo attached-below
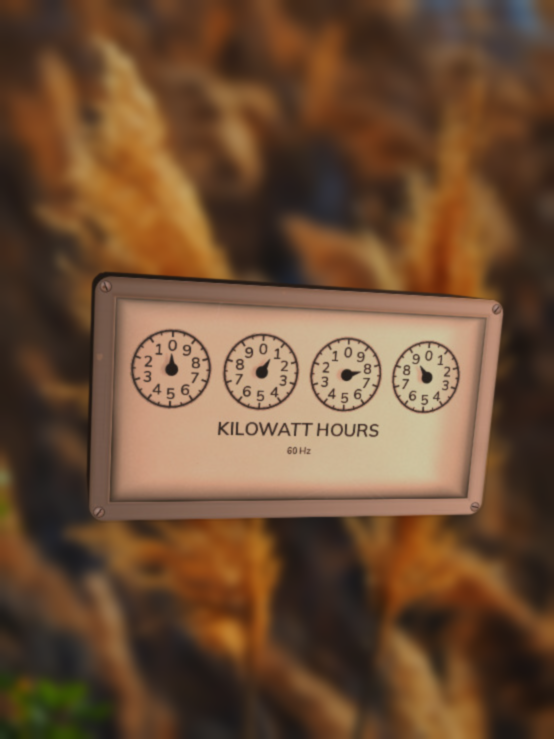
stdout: 79 (kWh)
